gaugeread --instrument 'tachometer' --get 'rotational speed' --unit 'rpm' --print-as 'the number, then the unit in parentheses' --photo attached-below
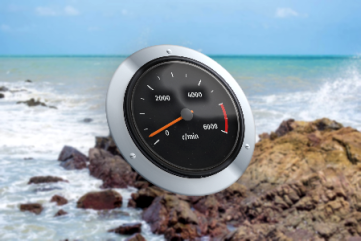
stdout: 250 (rpm)
